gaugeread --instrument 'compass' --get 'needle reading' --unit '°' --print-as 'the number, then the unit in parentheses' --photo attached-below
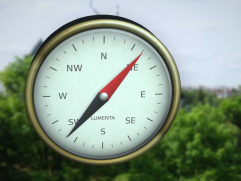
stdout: 40 (°)
